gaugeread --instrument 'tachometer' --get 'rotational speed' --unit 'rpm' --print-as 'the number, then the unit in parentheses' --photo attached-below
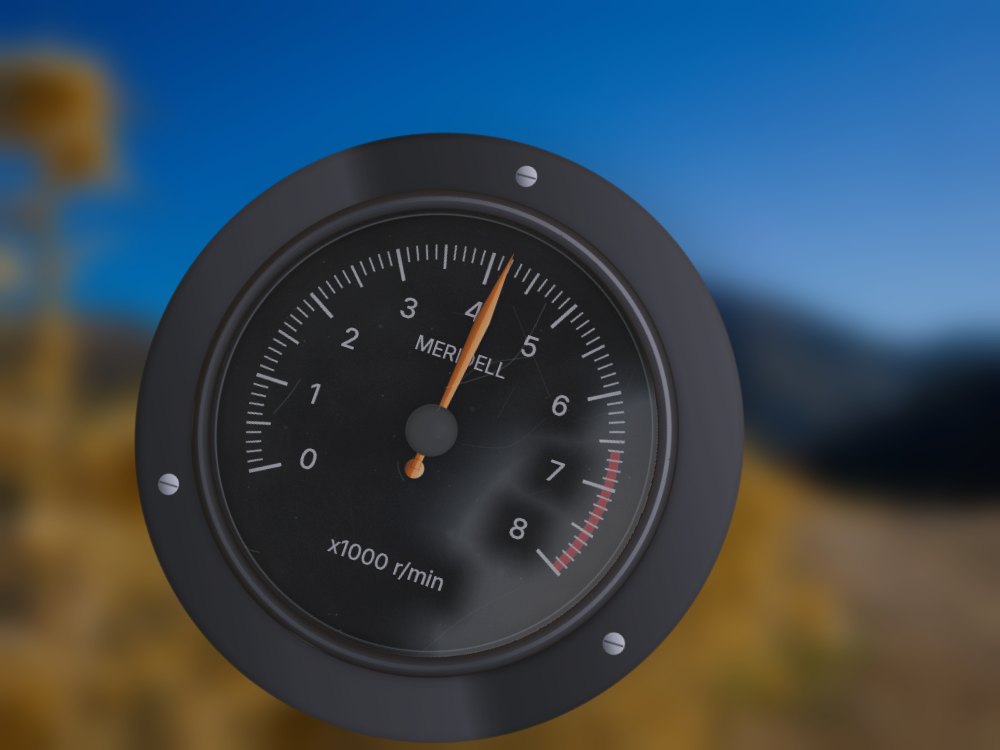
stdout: 4200 (rpm)
